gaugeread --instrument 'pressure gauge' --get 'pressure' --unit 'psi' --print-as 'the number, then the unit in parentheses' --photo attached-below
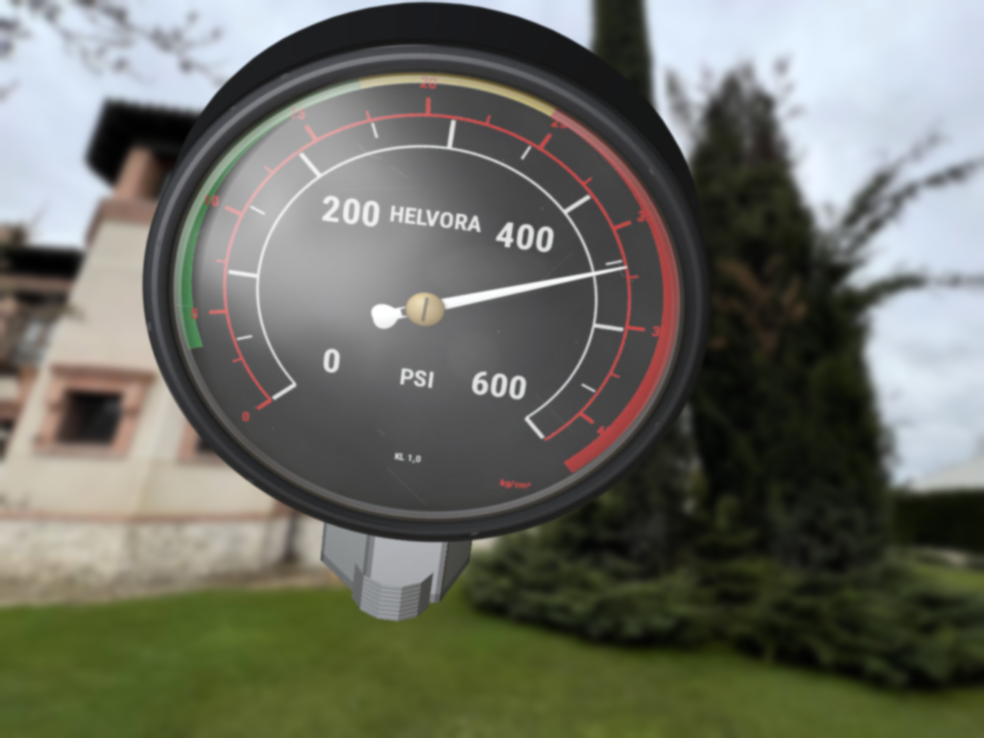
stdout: 450 (psi)
